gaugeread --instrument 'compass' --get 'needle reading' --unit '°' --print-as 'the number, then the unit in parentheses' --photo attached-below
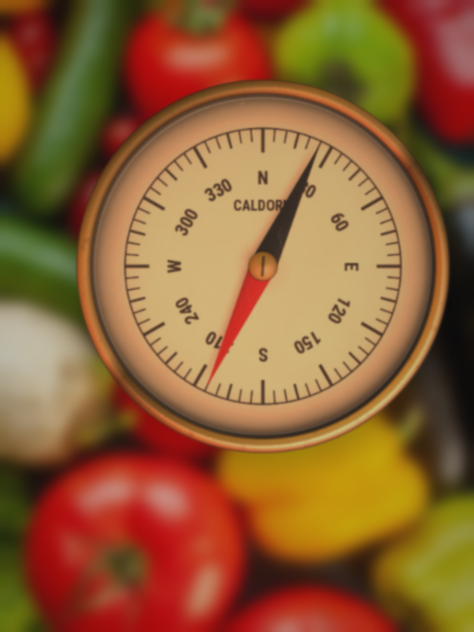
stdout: 205 (°)
